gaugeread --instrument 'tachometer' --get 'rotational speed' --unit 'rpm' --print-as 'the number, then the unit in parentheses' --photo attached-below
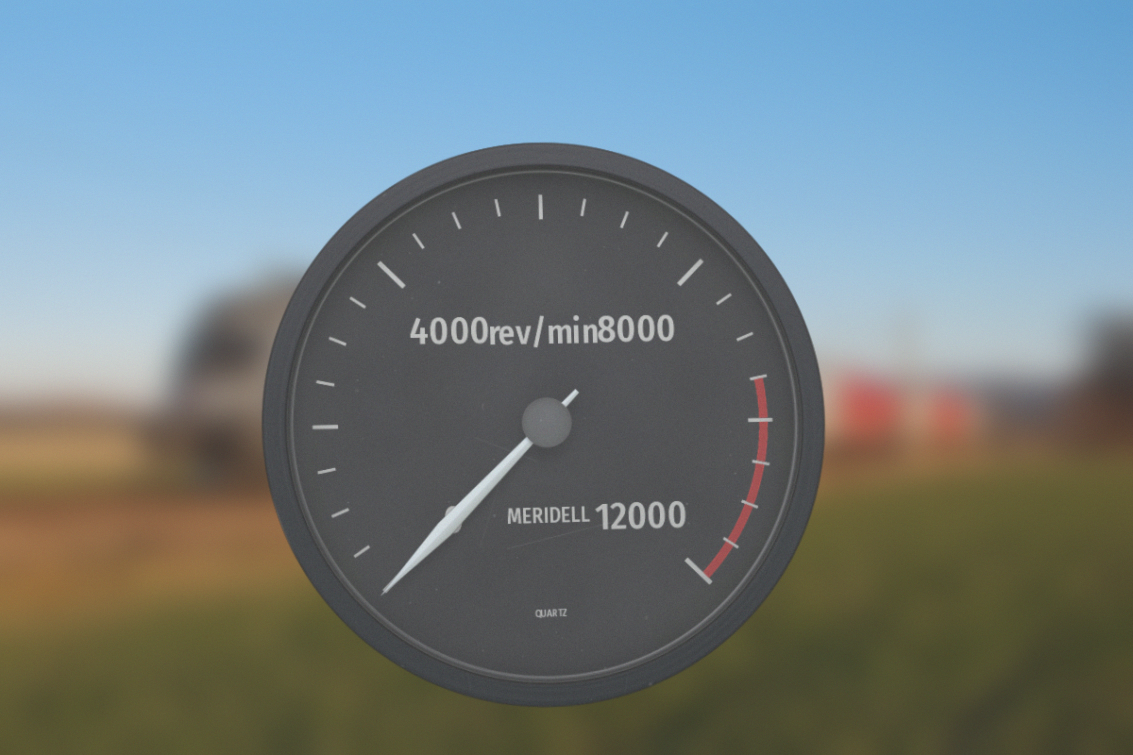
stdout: 0 (rpm)
